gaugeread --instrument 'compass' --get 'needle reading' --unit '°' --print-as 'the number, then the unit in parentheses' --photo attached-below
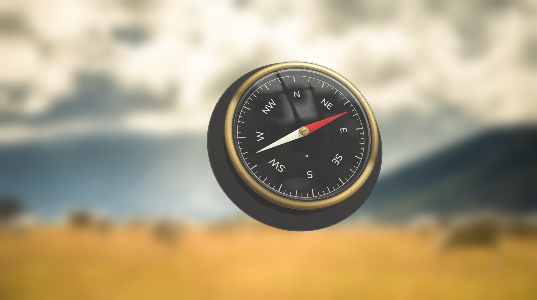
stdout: 70 (°)
